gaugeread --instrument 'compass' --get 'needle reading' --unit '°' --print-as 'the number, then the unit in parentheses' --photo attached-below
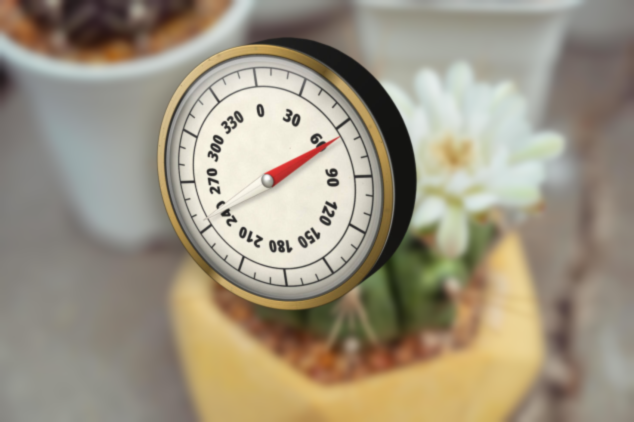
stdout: 65 (°)
